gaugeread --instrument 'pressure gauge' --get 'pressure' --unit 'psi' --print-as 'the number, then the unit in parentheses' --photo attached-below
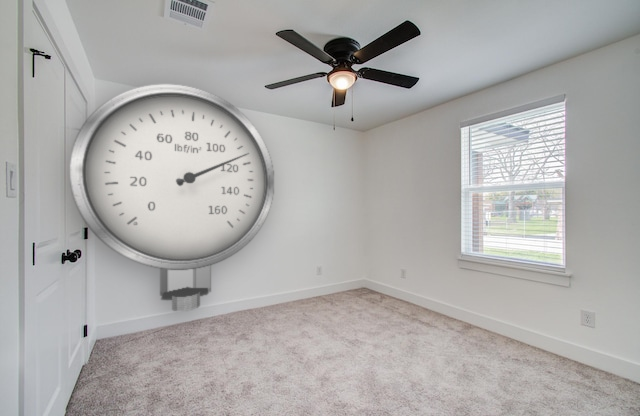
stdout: 115 (psi)
